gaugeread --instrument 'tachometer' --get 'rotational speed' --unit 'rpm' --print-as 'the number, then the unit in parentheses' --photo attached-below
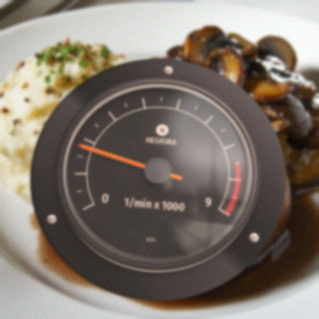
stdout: 1750 (rpm)
